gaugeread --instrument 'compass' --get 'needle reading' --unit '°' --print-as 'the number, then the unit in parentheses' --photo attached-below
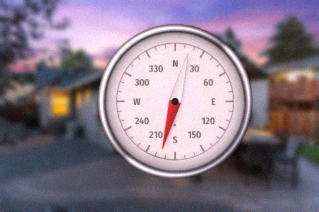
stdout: 195 (°)
